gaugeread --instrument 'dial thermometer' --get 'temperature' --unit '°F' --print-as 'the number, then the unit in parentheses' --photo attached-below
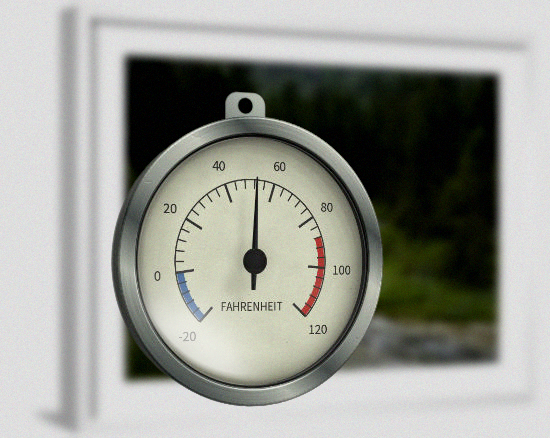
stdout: 52 (°F)
